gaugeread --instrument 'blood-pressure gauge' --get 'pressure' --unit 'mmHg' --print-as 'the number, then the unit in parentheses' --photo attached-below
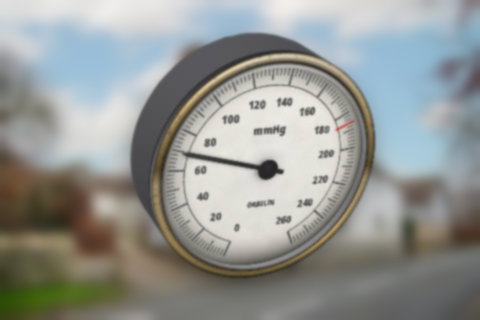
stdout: 70 (mmHg)
